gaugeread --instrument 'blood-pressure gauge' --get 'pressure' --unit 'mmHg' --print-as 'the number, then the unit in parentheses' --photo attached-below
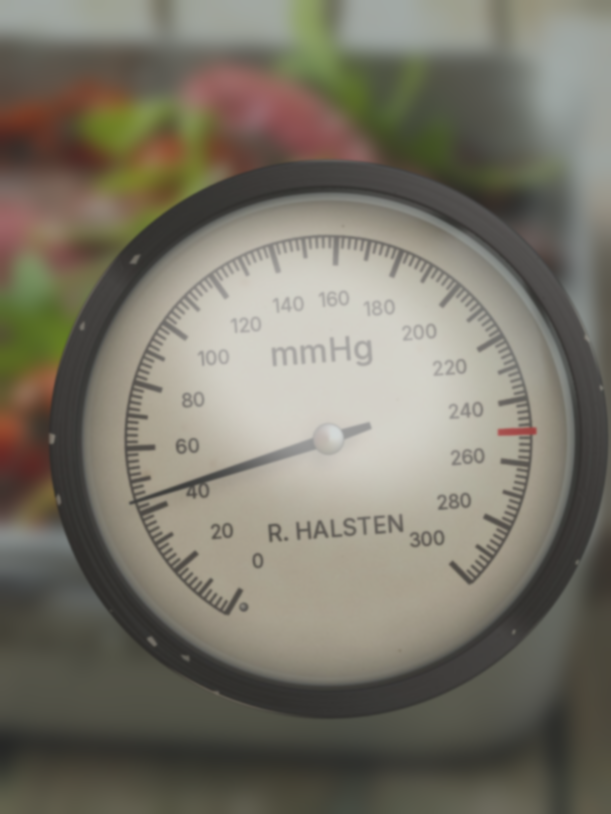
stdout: 44 (mmHg)
